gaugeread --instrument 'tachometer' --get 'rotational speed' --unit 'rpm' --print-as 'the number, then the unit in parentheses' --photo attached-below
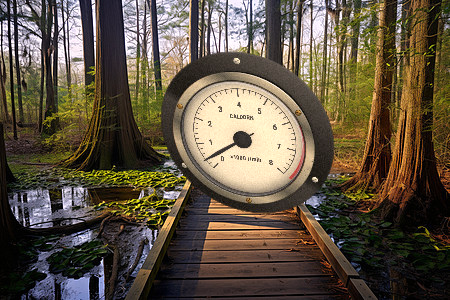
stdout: 400 (rpm)
